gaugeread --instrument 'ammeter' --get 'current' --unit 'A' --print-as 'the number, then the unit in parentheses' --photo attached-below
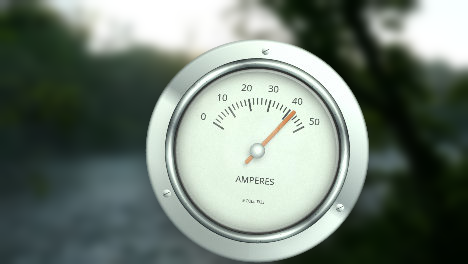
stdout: 42 (A)
